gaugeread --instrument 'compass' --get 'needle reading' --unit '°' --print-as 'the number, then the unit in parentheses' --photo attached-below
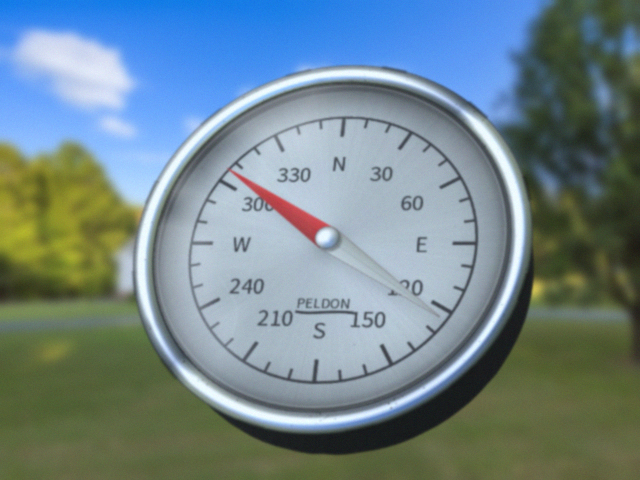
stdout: 305 (°)
